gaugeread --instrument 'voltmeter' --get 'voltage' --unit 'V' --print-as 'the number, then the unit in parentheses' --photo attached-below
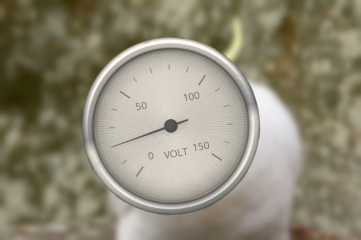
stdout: 20 (V)
